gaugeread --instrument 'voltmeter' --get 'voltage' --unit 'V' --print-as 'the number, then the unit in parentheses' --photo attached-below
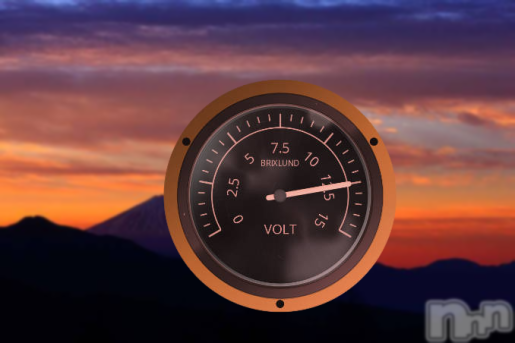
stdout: 12.5 (V)
